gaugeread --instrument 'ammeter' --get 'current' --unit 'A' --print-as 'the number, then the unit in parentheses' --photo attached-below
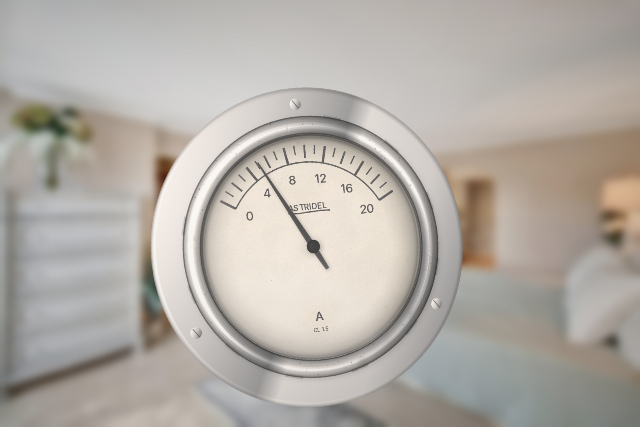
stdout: 5 (A)
